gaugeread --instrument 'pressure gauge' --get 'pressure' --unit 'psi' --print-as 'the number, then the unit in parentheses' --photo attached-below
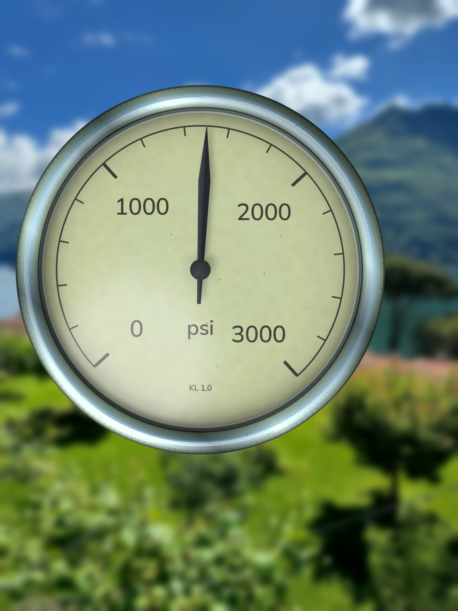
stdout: 1500 (psi)
